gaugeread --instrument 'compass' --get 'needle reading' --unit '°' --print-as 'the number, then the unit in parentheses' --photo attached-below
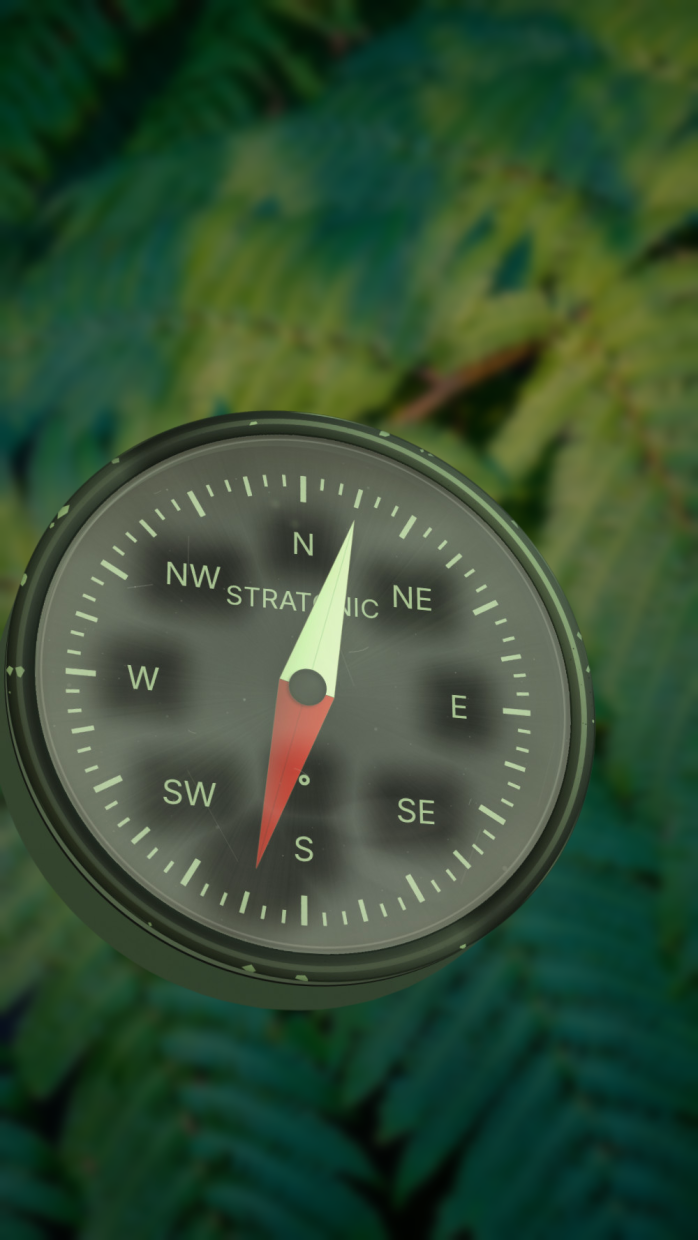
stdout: 195 (°)
